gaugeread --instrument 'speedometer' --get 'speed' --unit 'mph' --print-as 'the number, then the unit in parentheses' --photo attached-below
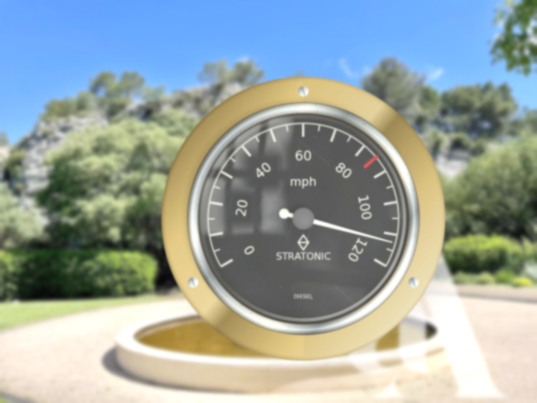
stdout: 112.5 (mph)
